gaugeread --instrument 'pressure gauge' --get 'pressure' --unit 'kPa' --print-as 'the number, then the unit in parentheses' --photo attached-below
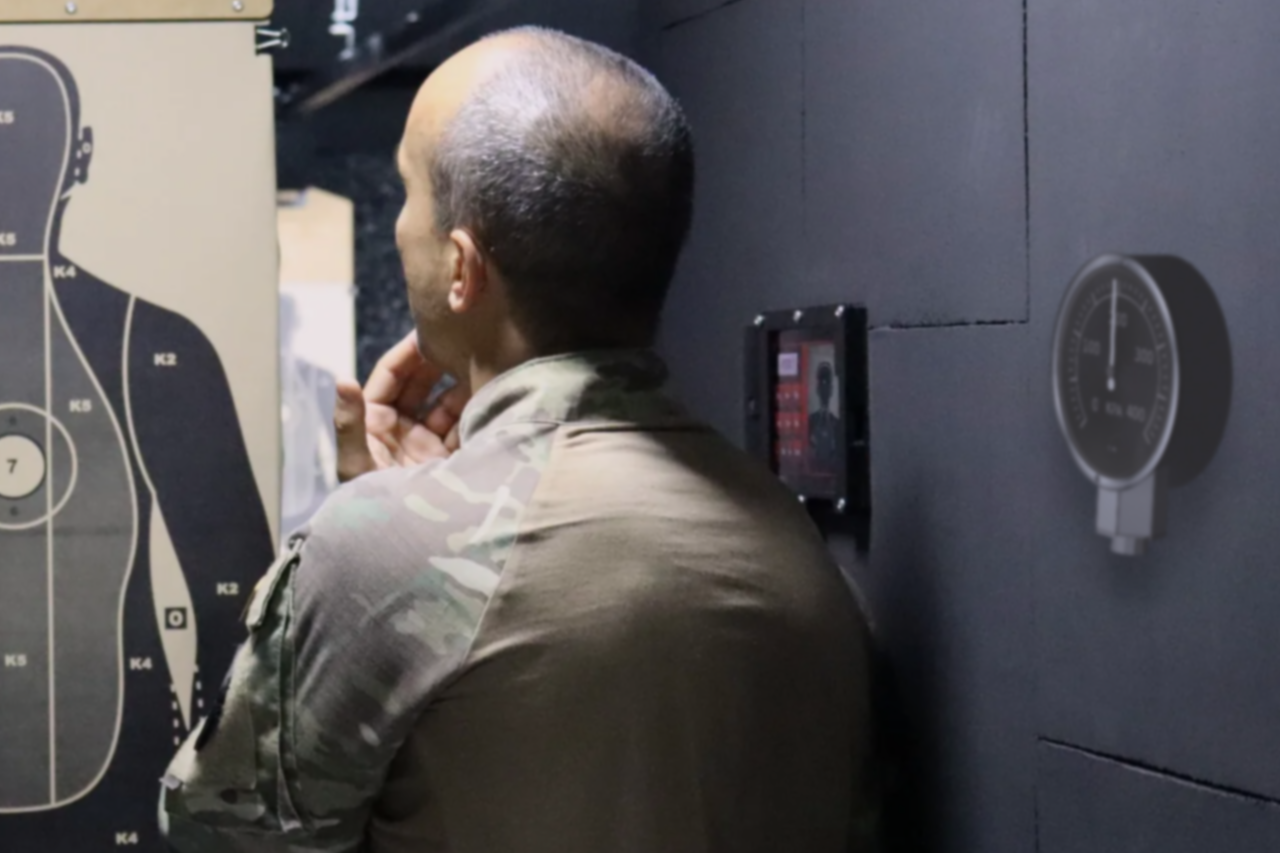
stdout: 200 (kPa)
